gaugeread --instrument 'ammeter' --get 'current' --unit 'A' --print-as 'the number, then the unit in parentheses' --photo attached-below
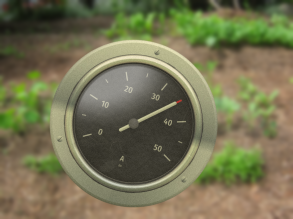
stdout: 35 (A)
